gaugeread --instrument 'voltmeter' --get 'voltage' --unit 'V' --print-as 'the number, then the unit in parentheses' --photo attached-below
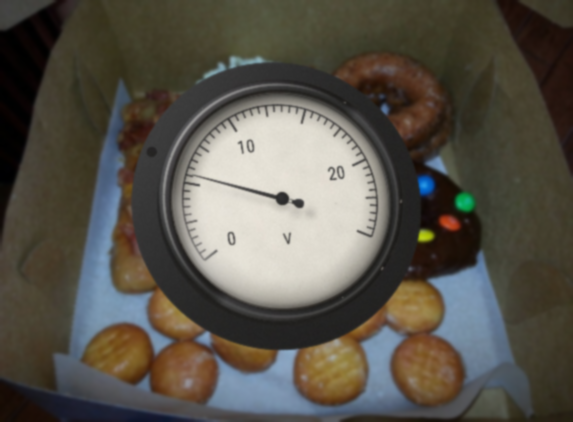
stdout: 5.5 (V)
